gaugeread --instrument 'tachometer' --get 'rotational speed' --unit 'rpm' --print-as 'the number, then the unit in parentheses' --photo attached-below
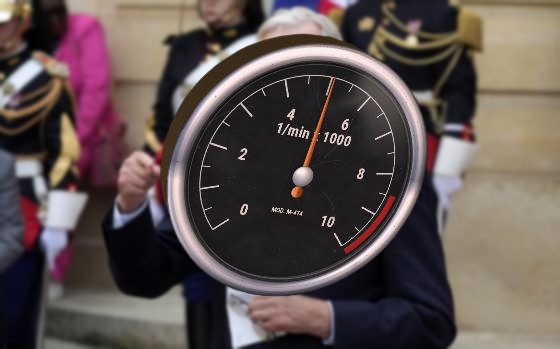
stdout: 5000 (rpm)
